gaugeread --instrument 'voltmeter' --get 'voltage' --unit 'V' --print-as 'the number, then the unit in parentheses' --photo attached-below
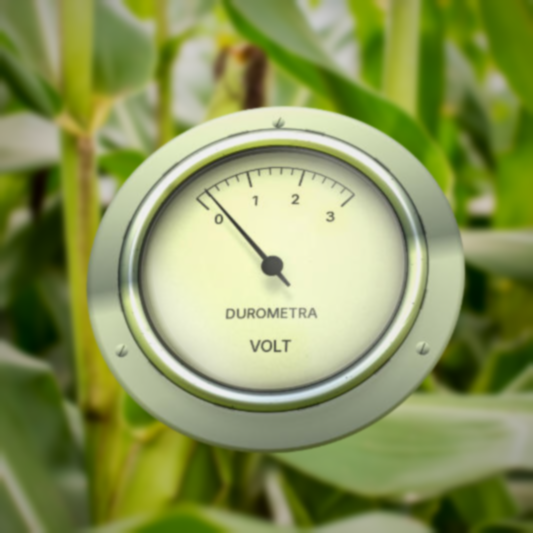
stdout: 0.2 (V)
